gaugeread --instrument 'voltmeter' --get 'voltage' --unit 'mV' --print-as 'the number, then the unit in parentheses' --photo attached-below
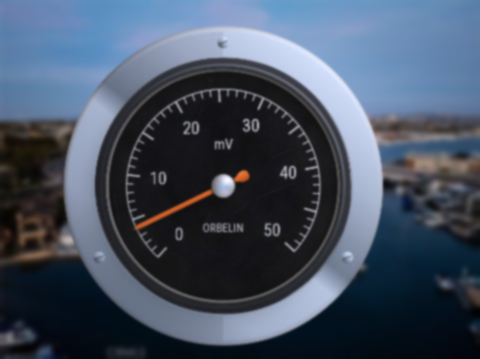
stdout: 4 (mV)
